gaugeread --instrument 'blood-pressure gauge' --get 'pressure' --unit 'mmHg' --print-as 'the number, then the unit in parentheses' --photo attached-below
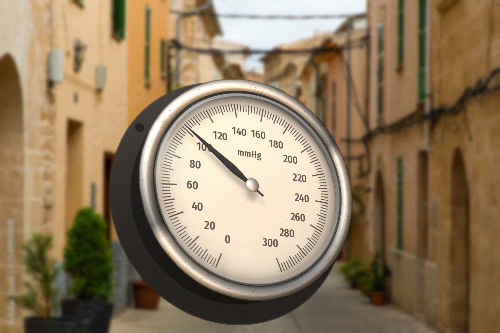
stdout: 100 (mmHg)
